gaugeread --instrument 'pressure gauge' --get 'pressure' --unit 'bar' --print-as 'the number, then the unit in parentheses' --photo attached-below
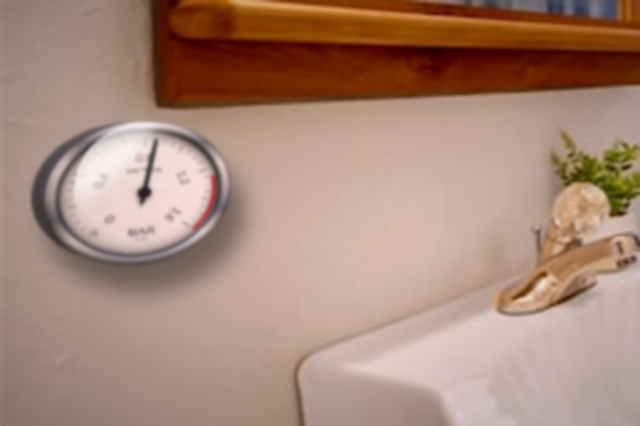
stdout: 0.85 (bar)
